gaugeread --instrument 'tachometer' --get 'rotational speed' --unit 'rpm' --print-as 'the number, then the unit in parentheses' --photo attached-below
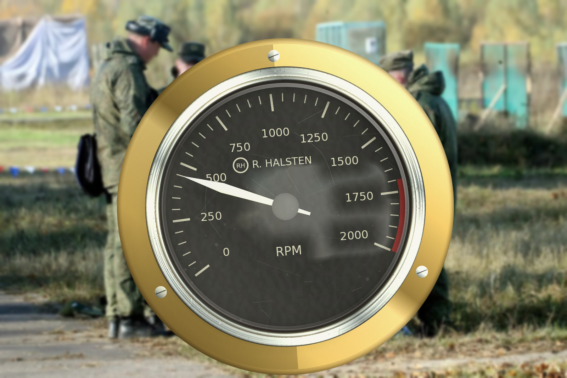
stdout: 450 (rpm)
